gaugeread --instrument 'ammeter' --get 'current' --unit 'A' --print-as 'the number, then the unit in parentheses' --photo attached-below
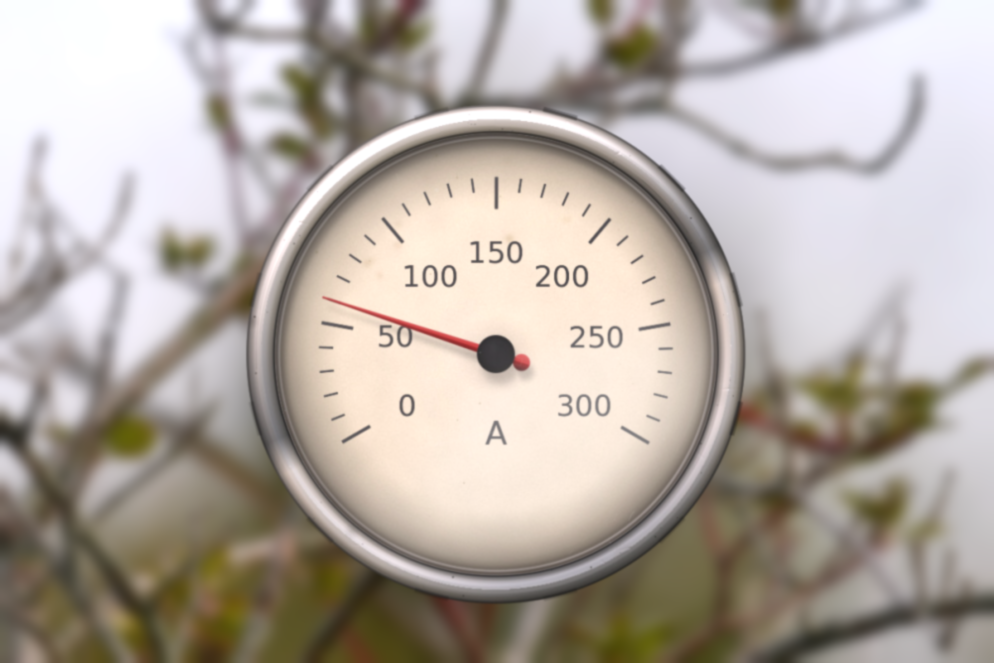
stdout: 60 (A)
